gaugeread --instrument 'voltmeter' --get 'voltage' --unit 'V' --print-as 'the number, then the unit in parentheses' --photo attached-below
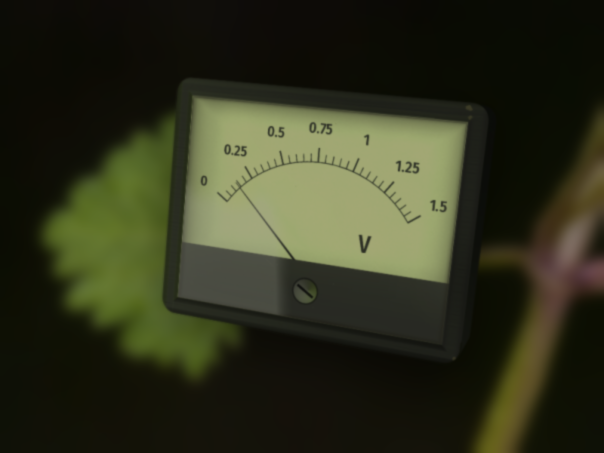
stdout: 0.15 (V)
